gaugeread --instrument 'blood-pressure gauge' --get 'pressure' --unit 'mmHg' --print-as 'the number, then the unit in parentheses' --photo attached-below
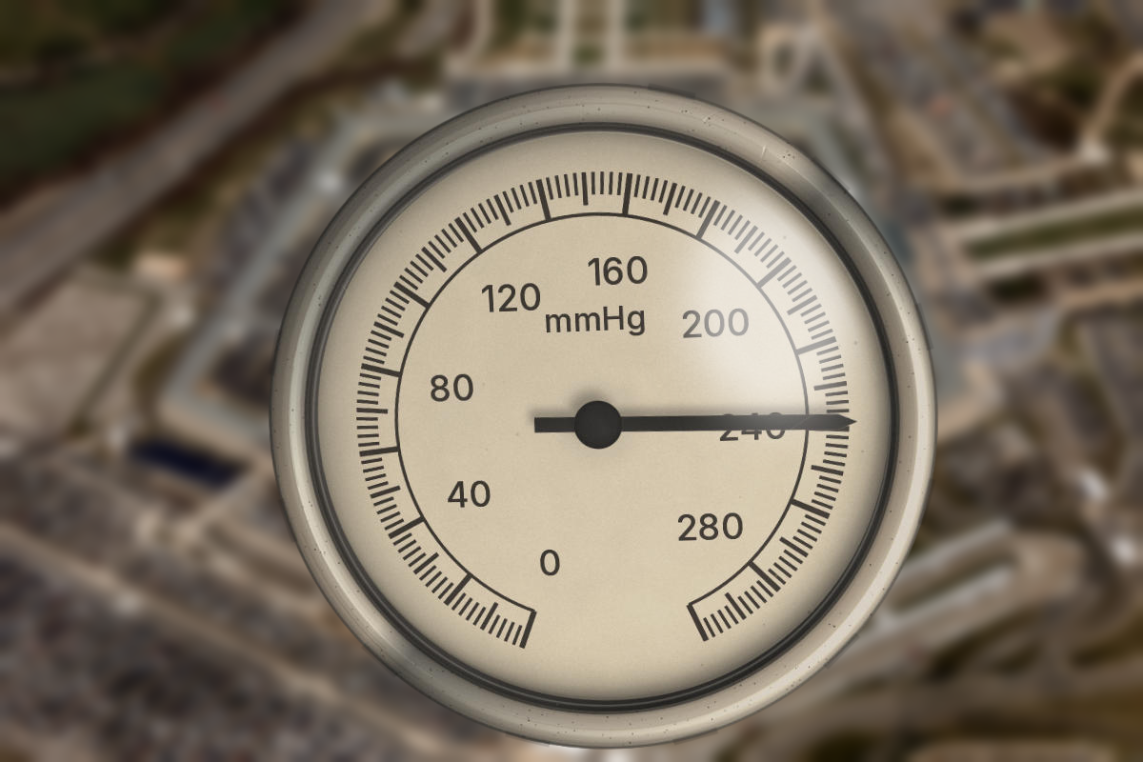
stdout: 238 (mmHg)
